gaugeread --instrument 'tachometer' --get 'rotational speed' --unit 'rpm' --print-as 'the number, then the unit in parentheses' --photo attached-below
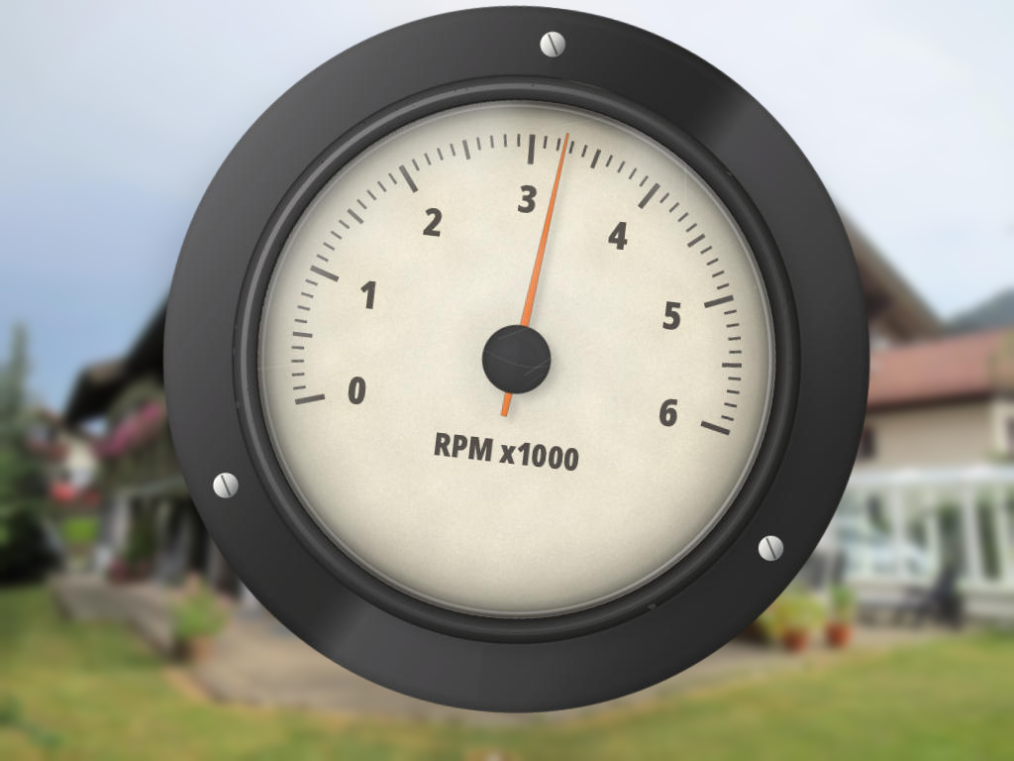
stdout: 3250 (rpm)
